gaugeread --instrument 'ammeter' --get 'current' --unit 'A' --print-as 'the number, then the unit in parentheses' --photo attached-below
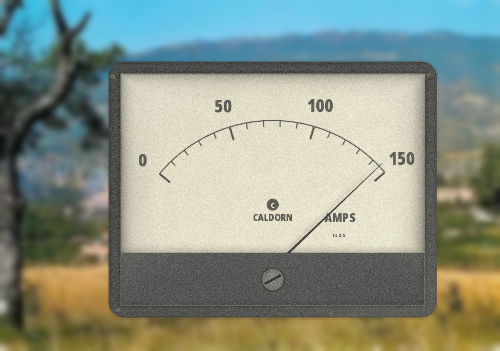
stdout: 145 (A)
